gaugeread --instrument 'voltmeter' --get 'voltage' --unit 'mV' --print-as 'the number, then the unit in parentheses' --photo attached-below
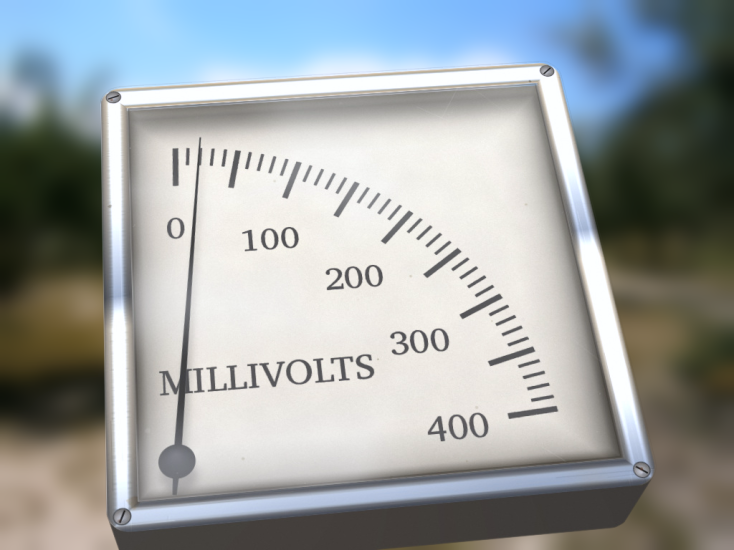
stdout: 20 (mV)
